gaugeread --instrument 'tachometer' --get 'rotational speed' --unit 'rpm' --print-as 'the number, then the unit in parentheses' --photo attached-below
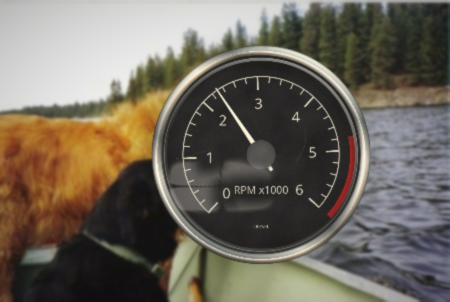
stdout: 2300 (rpm)
